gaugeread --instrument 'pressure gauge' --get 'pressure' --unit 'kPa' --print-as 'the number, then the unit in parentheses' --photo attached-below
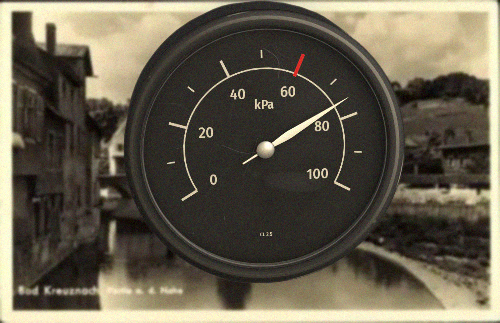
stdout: 75 (kPa)
